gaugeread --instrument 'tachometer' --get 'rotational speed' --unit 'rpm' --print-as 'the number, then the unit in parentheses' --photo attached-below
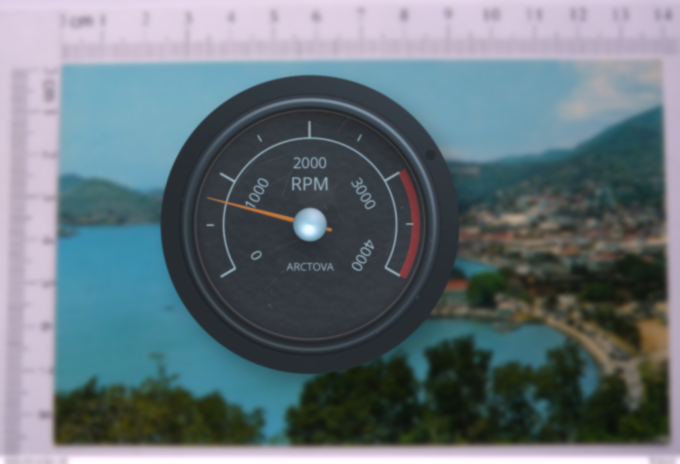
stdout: 750 (rpm)
